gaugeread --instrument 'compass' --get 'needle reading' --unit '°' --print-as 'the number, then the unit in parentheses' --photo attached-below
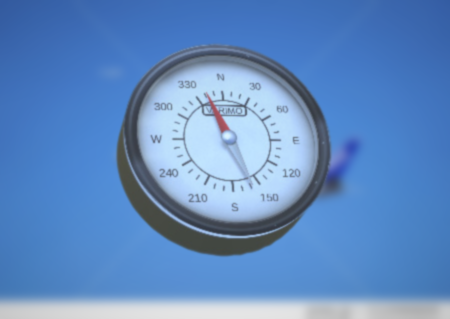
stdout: 340 (°)
